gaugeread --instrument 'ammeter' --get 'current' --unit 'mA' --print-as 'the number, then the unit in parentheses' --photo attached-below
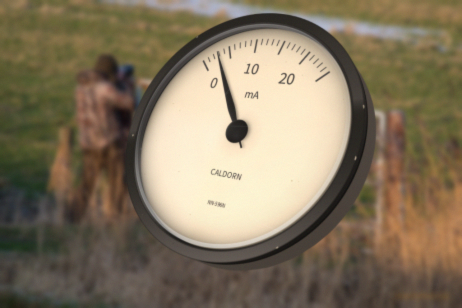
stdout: 3 (mA)
